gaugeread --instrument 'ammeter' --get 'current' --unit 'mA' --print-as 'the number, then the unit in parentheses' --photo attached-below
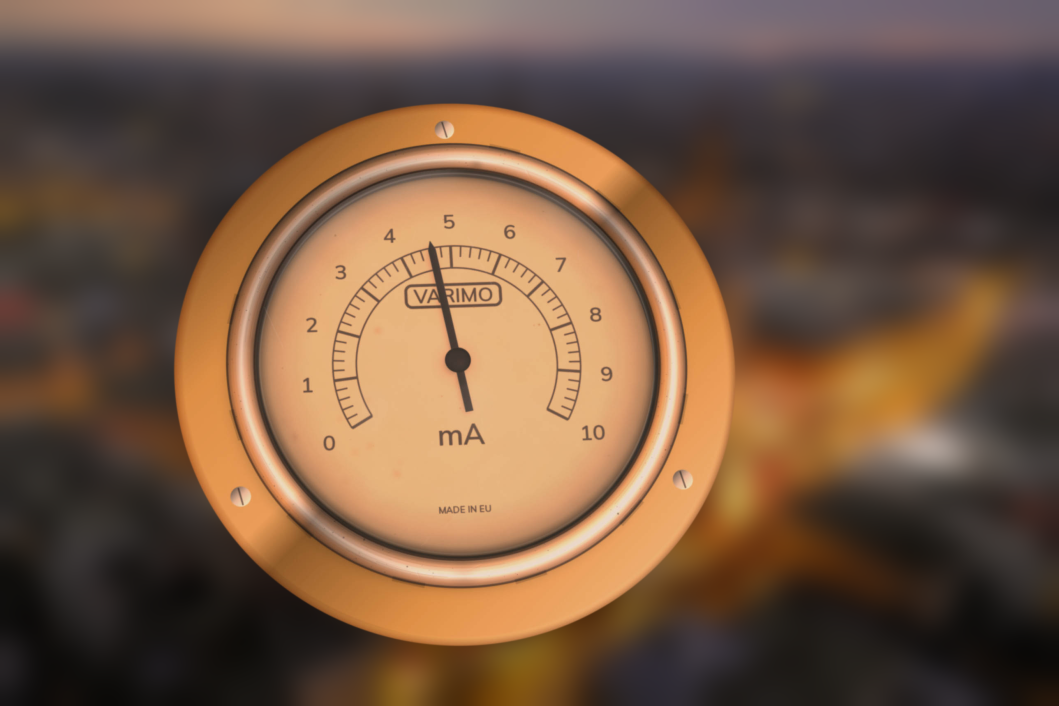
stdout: 4.6 (mA)
